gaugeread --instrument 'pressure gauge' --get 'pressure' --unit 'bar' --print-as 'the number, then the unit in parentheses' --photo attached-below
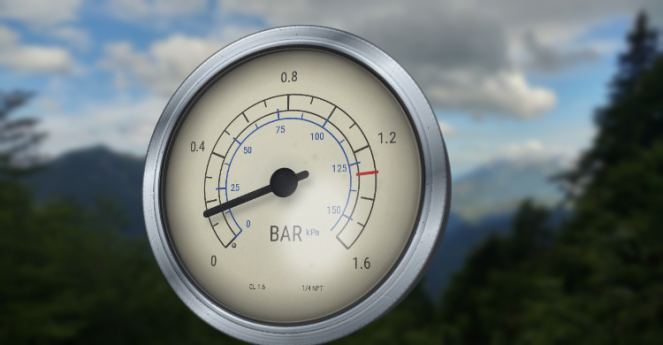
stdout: 0.15 (bar)
